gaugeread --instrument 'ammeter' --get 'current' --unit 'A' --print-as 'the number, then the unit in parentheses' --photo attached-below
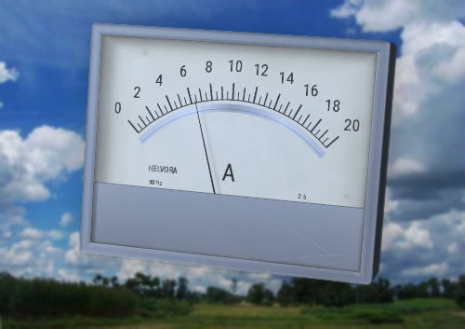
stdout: 6.5 (A)
